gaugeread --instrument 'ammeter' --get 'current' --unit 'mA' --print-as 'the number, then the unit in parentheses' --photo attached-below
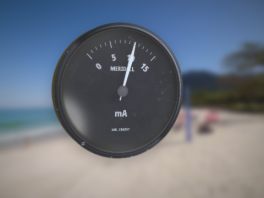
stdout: 10 (mA)
